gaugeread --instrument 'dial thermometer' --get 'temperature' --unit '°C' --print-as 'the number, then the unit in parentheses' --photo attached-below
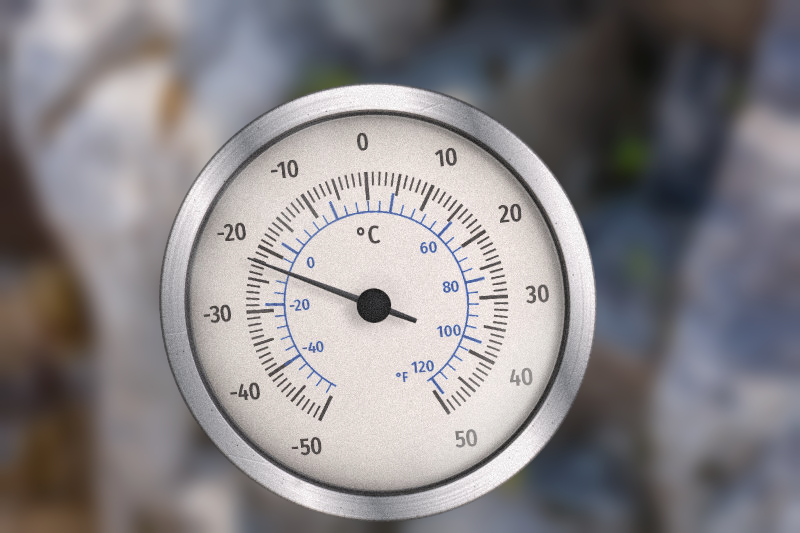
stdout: -22 (°C)
